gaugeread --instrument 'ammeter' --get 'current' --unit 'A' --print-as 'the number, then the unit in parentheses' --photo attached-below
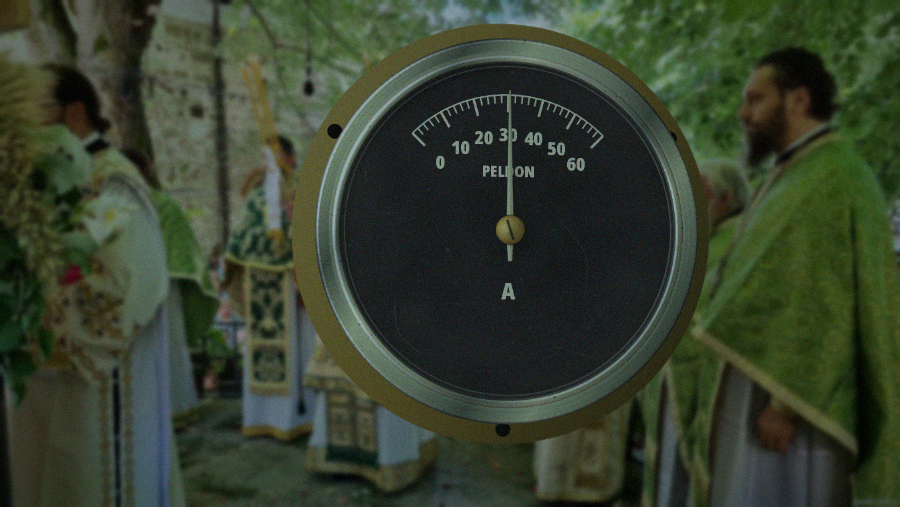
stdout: 30 (A)
